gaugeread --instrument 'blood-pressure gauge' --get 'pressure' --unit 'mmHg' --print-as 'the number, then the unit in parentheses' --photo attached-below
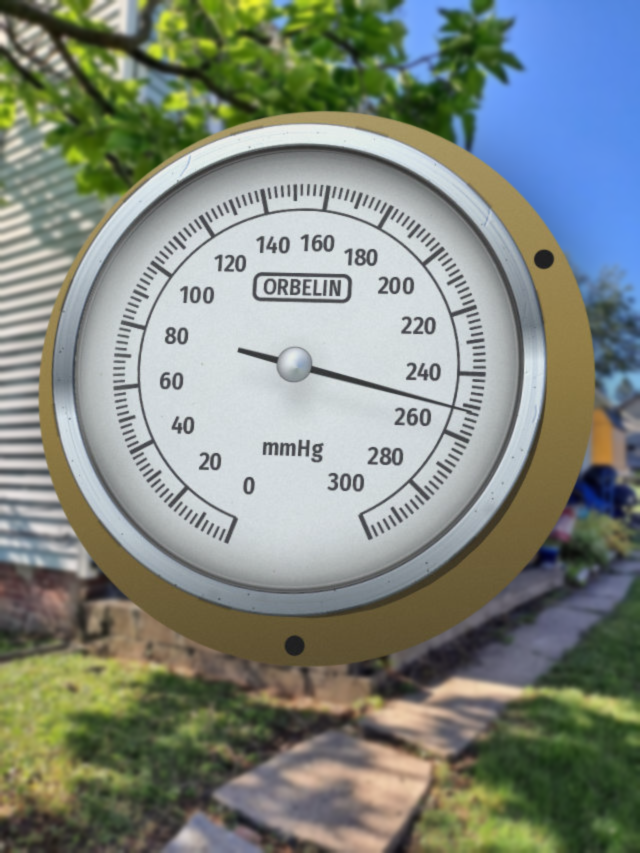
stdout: 252 (mmHg)
